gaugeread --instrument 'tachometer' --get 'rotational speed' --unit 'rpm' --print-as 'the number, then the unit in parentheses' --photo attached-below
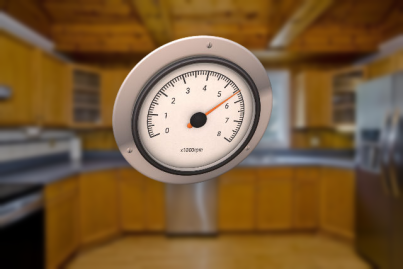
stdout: 5500 (rpm)
